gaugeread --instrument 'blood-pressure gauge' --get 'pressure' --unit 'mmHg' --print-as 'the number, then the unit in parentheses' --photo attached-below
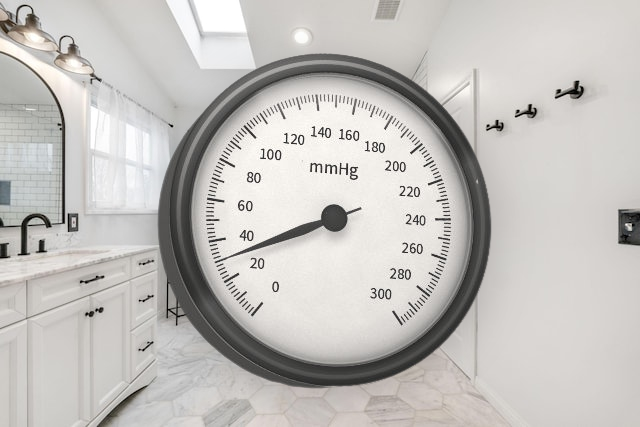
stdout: 30 (mmHg)
